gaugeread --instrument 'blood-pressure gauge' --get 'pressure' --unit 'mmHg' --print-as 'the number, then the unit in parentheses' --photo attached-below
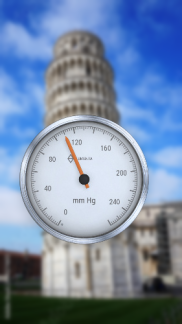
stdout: 110 (mmHg)
